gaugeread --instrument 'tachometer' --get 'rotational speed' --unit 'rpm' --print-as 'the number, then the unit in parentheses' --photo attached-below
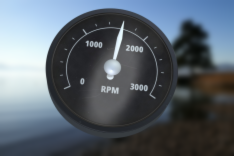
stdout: 1600 (rpm)
